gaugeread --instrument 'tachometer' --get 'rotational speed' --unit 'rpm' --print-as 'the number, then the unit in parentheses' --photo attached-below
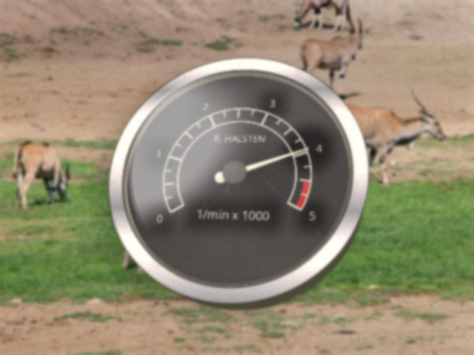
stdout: 4000 (rpm)
